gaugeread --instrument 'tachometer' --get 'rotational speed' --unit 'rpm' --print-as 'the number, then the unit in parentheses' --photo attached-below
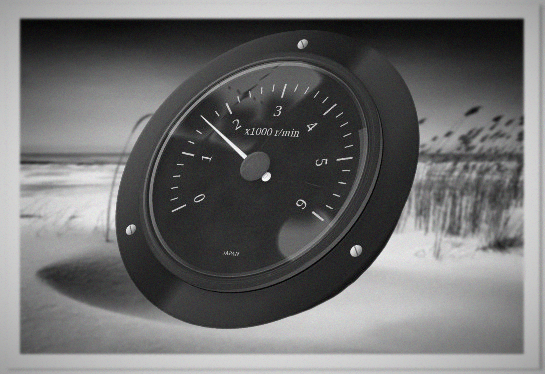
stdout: 1600 (rpm)
